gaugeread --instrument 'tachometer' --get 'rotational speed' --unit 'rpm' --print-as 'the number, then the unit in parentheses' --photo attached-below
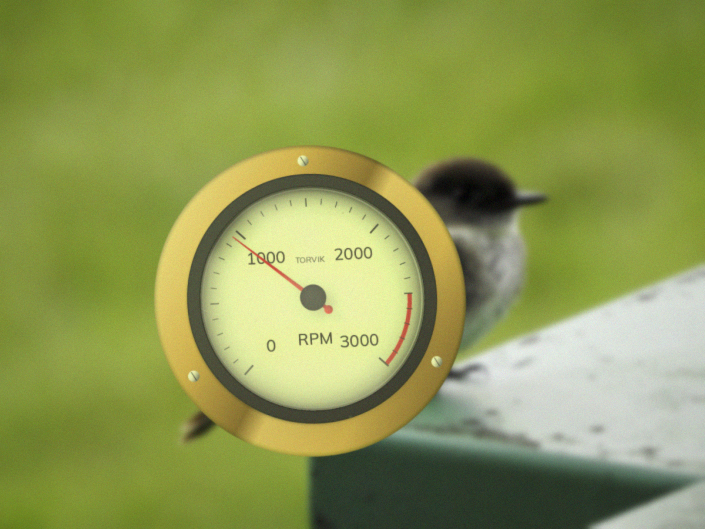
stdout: 950 (rpm)
